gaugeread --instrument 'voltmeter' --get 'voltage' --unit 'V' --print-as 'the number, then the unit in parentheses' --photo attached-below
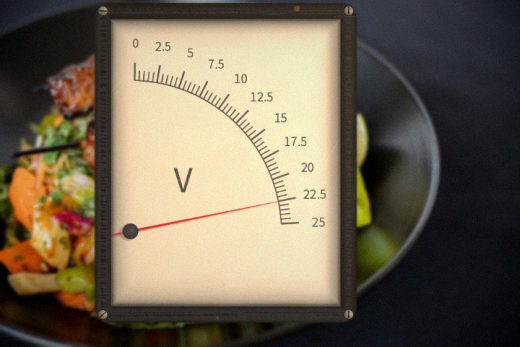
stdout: 22.5 (V)
